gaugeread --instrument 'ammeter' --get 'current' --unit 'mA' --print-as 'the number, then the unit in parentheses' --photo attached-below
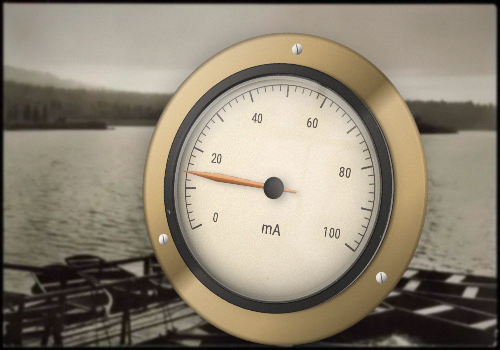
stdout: 14 (mA)
